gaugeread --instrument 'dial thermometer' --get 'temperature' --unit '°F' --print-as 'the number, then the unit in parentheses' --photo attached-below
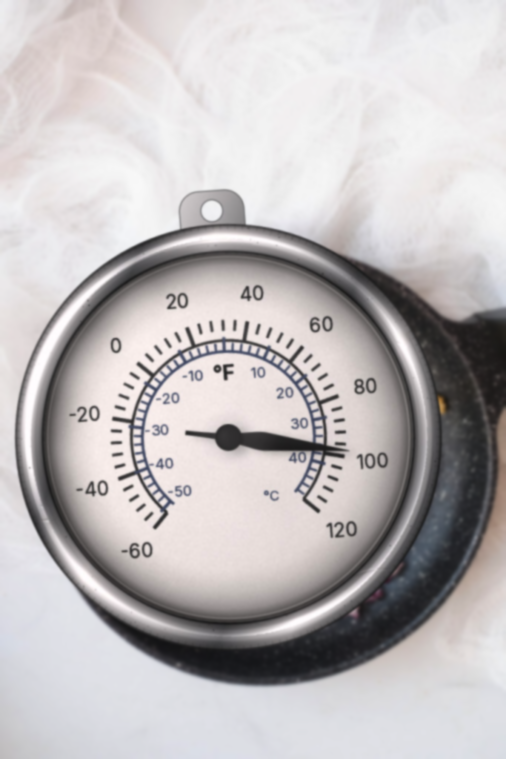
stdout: 98 (°F)
